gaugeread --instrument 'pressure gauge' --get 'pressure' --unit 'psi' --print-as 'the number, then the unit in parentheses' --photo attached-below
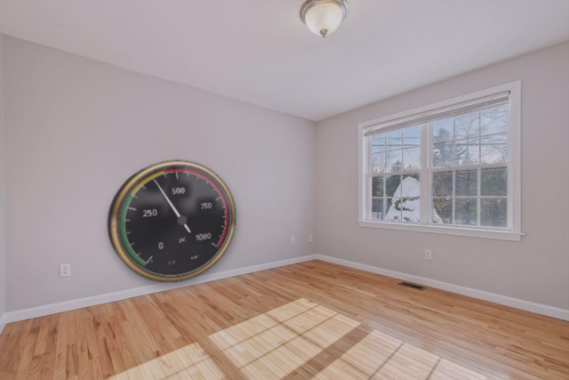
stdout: 400 (psi)
